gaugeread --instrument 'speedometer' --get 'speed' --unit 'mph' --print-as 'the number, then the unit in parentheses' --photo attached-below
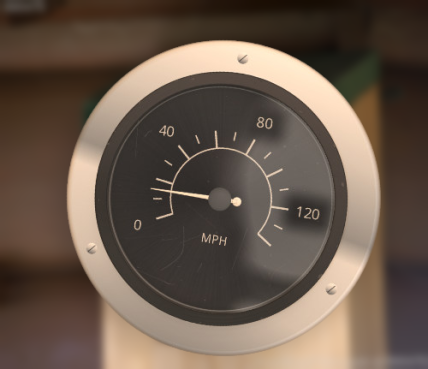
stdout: 15 (mph)
